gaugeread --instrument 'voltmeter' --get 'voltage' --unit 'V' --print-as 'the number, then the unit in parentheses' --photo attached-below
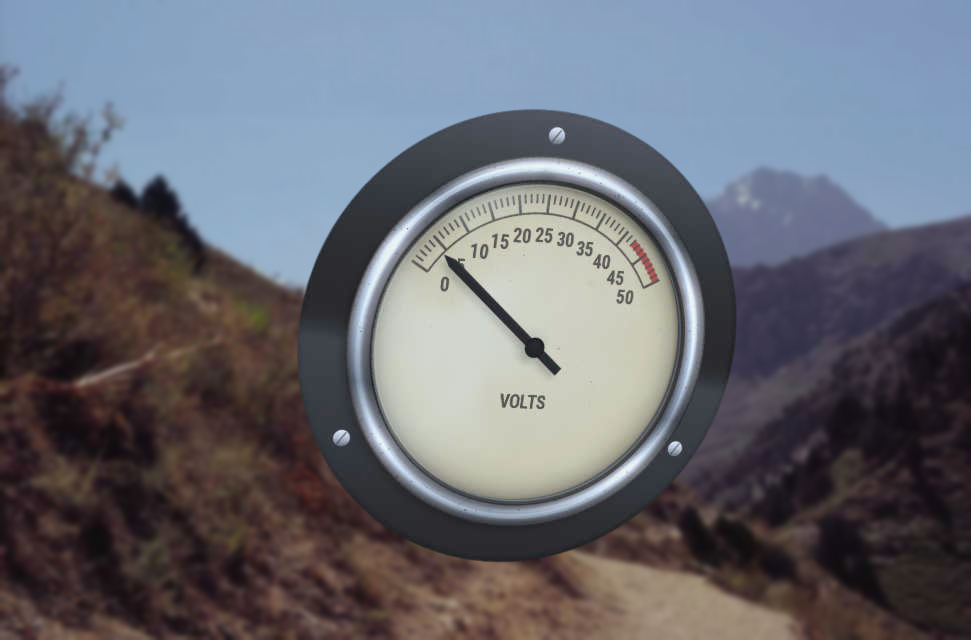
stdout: 4 (V)
